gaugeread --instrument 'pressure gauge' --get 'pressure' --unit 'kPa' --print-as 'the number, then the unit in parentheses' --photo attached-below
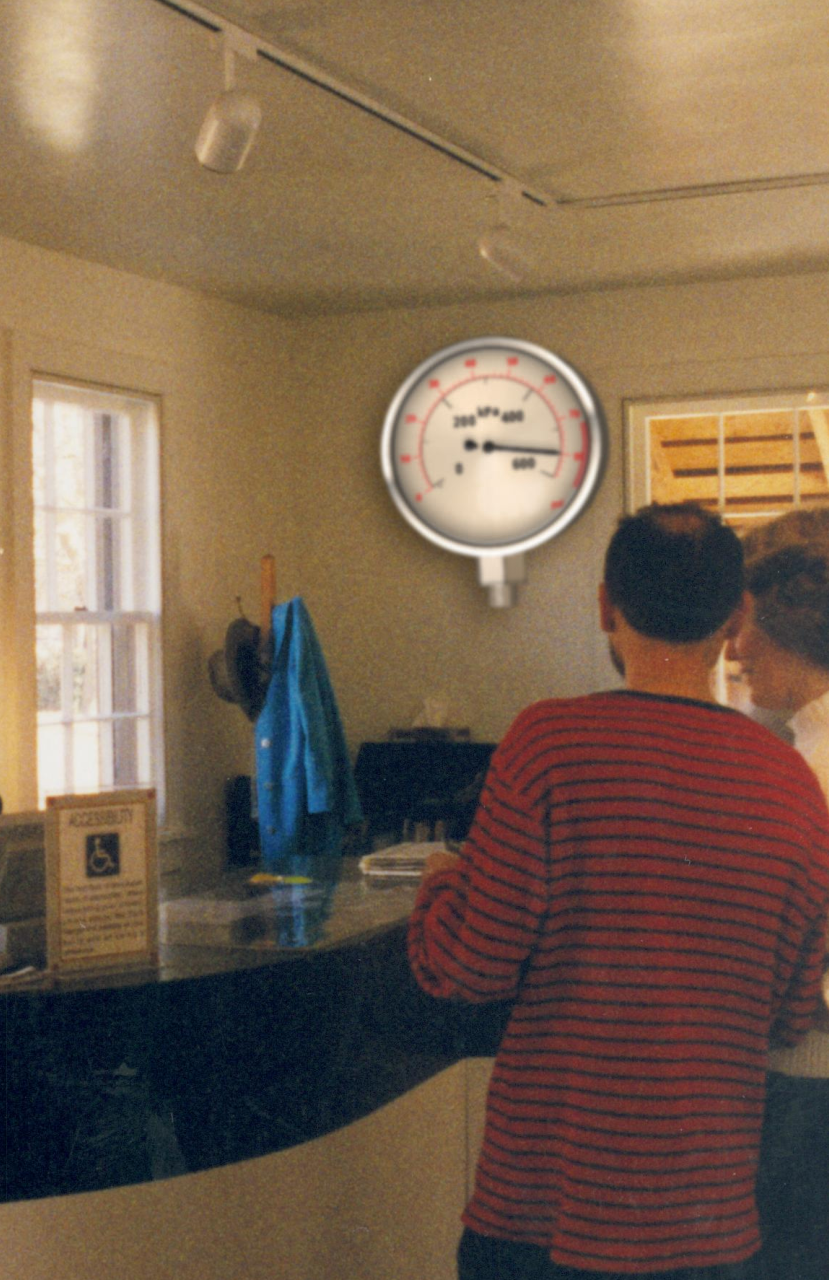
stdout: 550 (kPa)
